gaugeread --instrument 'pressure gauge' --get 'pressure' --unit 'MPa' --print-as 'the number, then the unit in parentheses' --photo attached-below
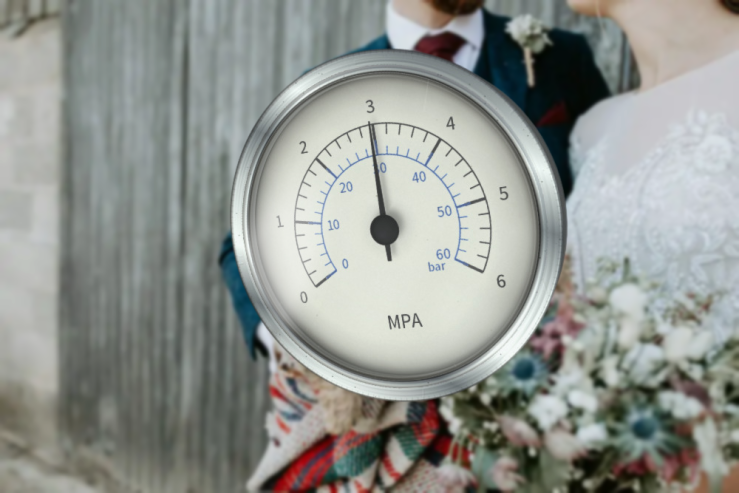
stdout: 3 (MPa)
